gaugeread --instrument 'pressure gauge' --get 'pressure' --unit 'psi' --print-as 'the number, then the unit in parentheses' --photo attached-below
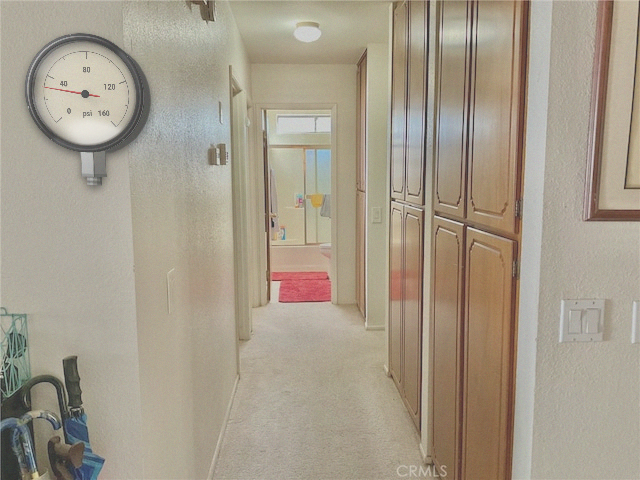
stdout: 30 (psi)
